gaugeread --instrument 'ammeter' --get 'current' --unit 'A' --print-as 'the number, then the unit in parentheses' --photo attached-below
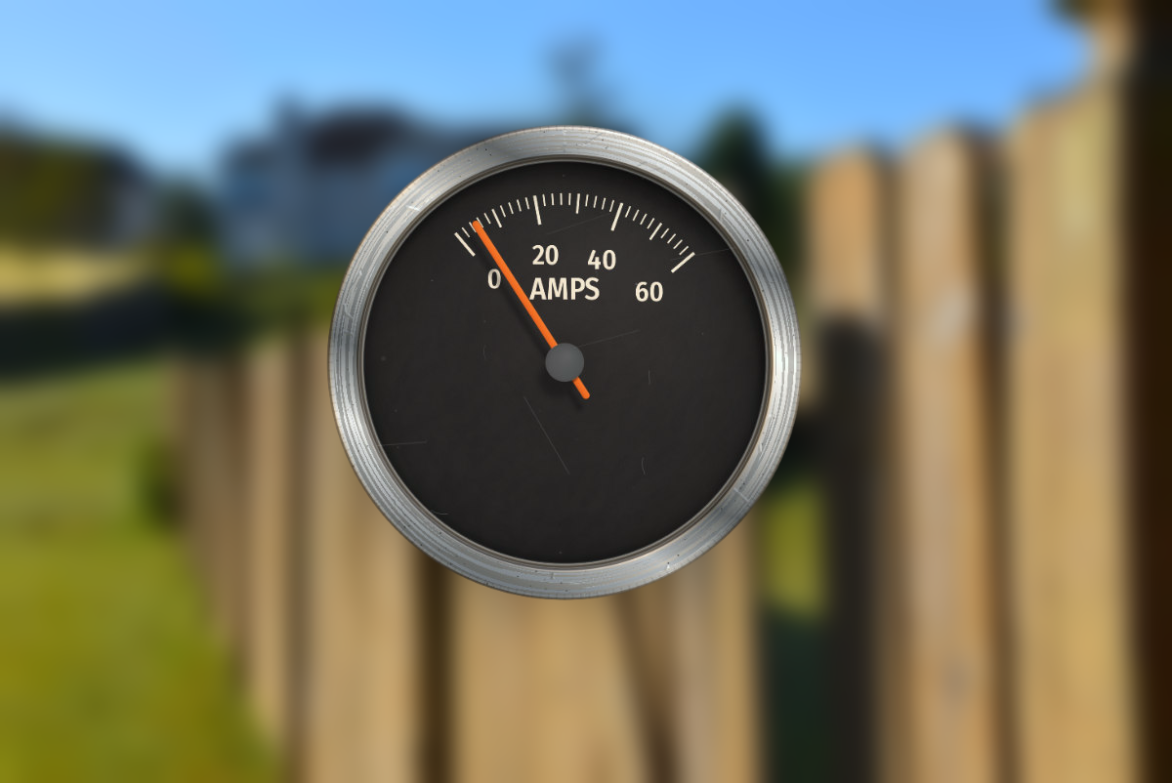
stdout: 5 (A)
